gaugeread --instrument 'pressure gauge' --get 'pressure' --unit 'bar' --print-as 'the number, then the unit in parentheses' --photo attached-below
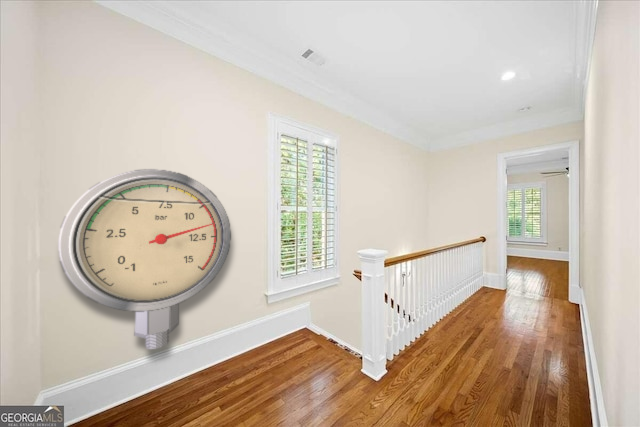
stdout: 11.5 (bar)
